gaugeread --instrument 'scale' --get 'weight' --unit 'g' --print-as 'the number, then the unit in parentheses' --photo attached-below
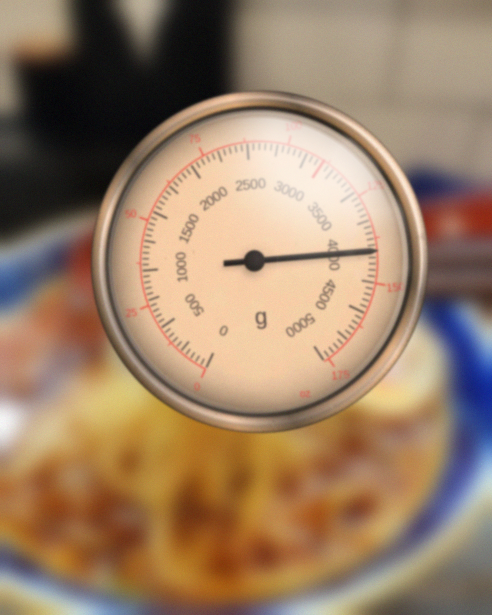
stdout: 4000 (g)
